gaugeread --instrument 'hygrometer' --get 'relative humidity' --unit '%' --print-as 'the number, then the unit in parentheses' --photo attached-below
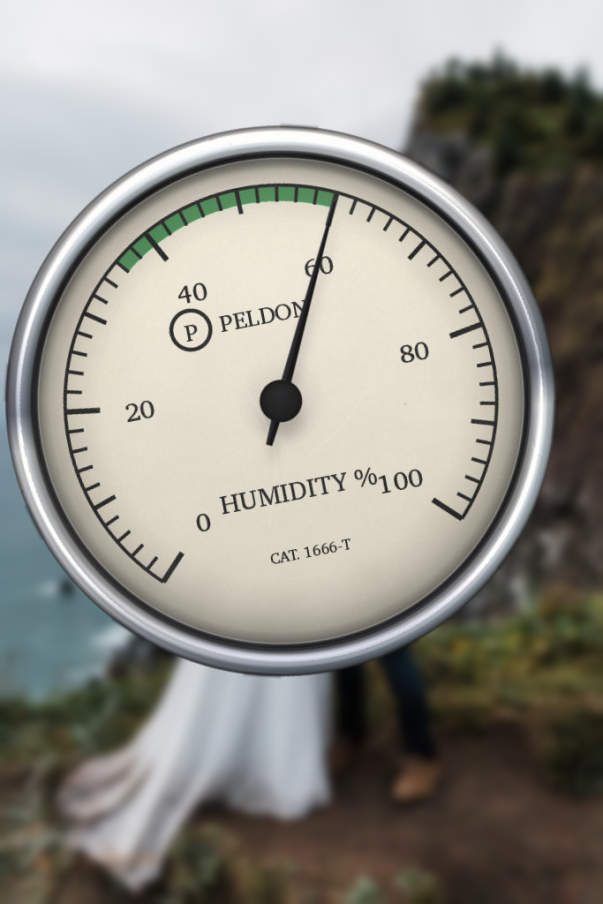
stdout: 60 (%)
